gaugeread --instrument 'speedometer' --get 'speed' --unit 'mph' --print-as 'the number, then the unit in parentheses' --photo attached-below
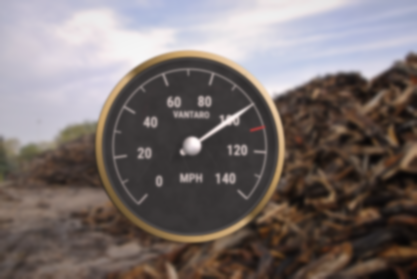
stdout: 100 (mph)
